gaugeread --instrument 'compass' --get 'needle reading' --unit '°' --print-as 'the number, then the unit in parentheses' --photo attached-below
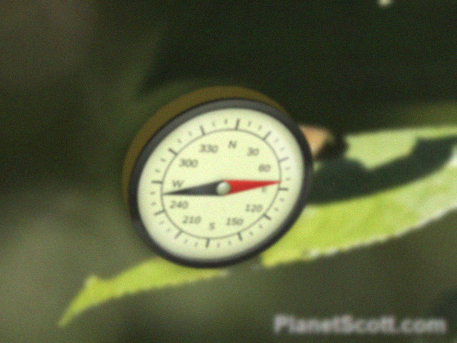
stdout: 80 (°)
